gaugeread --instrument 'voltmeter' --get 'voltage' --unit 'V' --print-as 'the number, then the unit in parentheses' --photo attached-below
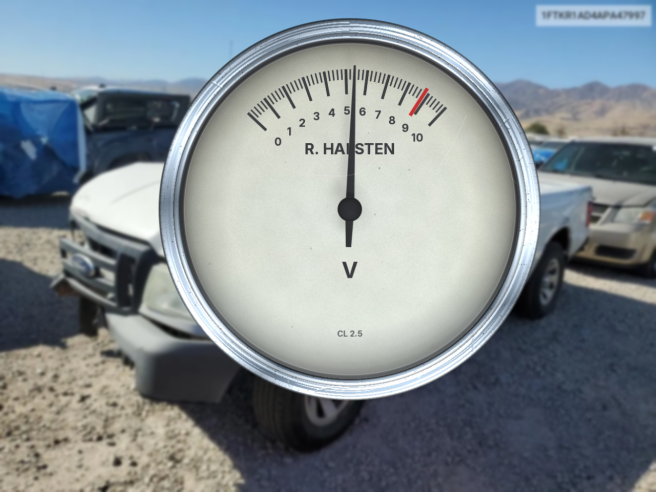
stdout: 5.4 (V)
